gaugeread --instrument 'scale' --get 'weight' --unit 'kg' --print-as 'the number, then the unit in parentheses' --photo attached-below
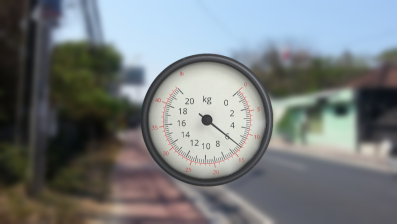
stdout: 6 (kg)
